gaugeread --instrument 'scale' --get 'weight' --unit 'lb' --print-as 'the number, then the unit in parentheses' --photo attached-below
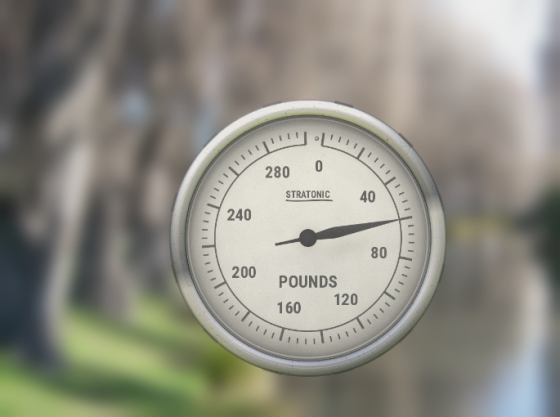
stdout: 60 (lb)
